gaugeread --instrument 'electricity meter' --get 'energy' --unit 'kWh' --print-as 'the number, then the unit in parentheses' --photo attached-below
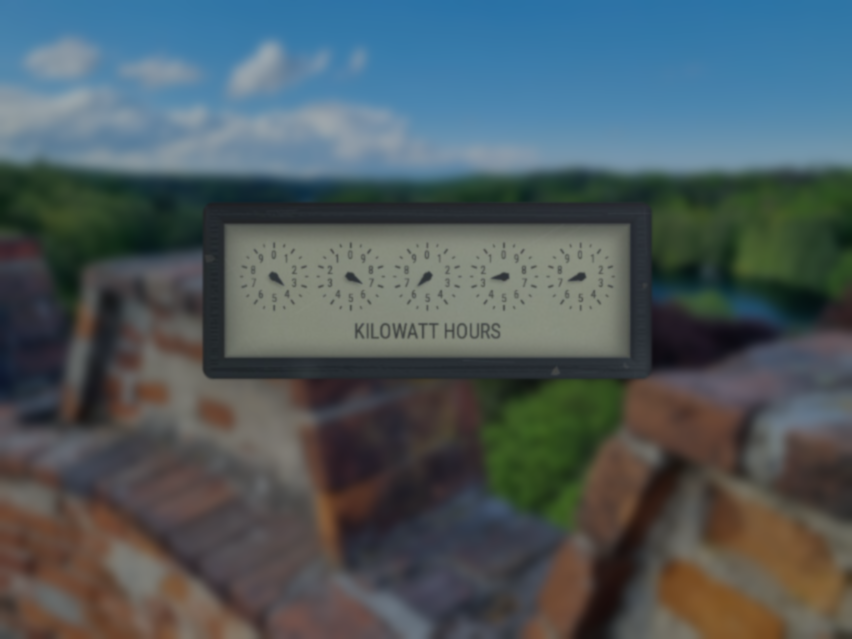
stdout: 36627 (kWh)
